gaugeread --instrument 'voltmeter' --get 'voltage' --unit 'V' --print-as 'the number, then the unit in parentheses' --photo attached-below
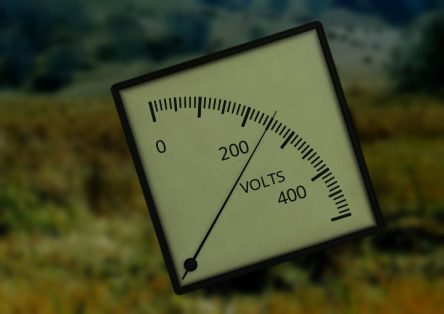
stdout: 250 (V)
